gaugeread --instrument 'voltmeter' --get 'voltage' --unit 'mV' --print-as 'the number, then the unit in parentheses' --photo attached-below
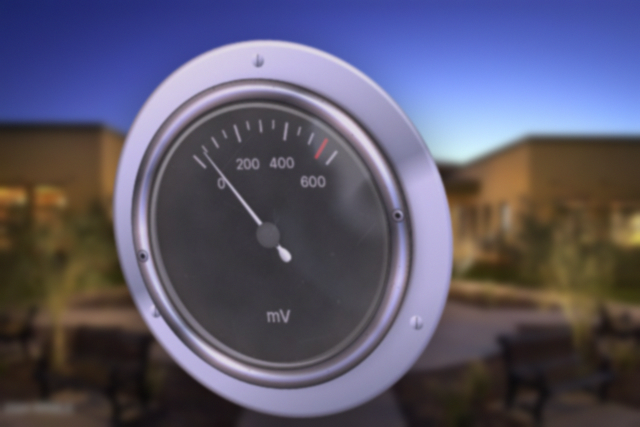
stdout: 50 (mV)
